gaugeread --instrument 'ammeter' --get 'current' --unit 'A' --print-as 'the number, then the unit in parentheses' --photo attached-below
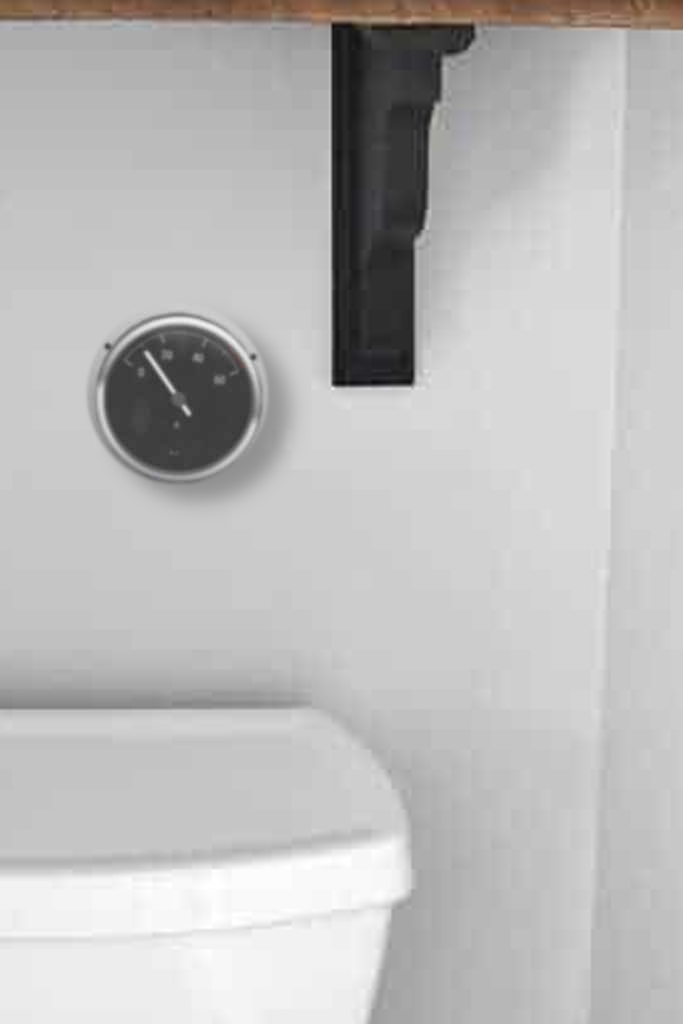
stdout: 10 (A)
